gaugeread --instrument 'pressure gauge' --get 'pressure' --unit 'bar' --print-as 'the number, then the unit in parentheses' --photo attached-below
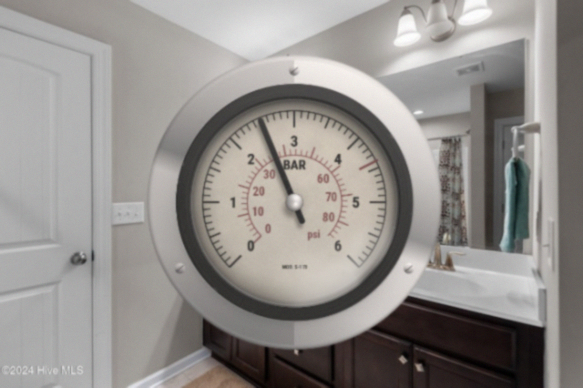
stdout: 2.5 (bar)
